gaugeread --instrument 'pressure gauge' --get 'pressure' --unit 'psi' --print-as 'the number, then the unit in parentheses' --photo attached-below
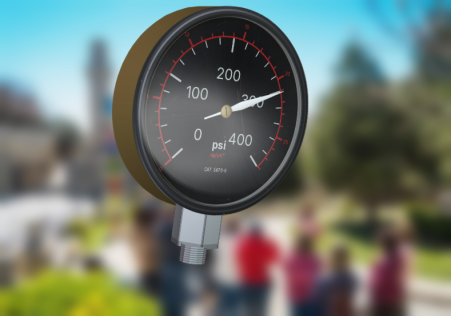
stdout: 300 (psi)
